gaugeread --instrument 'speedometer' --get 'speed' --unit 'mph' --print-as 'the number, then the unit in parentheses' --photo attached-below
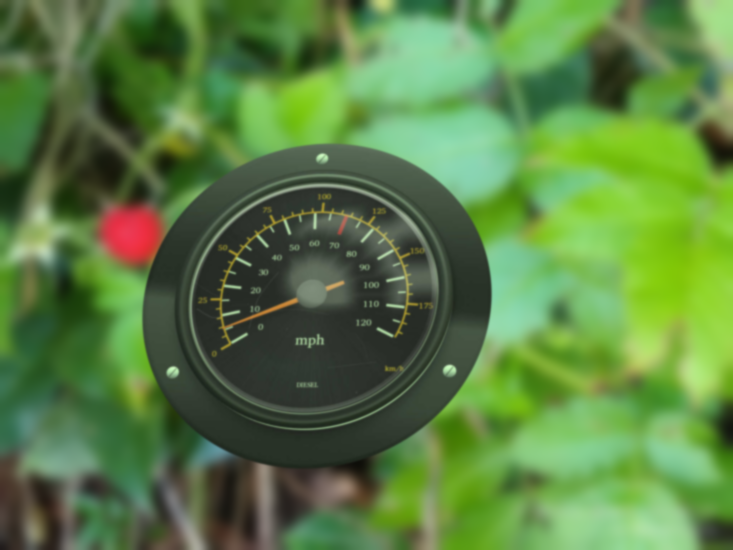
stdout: 5 (mph)
